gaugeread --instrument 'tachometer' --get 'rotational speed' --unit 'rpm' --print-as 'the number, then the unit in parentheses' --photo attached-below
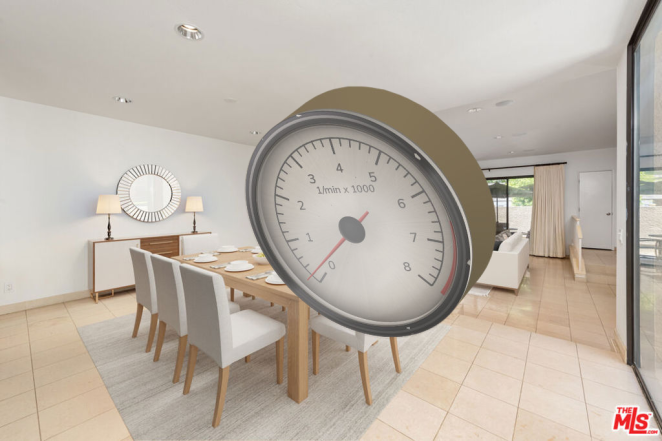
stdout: 200 (rpm)
